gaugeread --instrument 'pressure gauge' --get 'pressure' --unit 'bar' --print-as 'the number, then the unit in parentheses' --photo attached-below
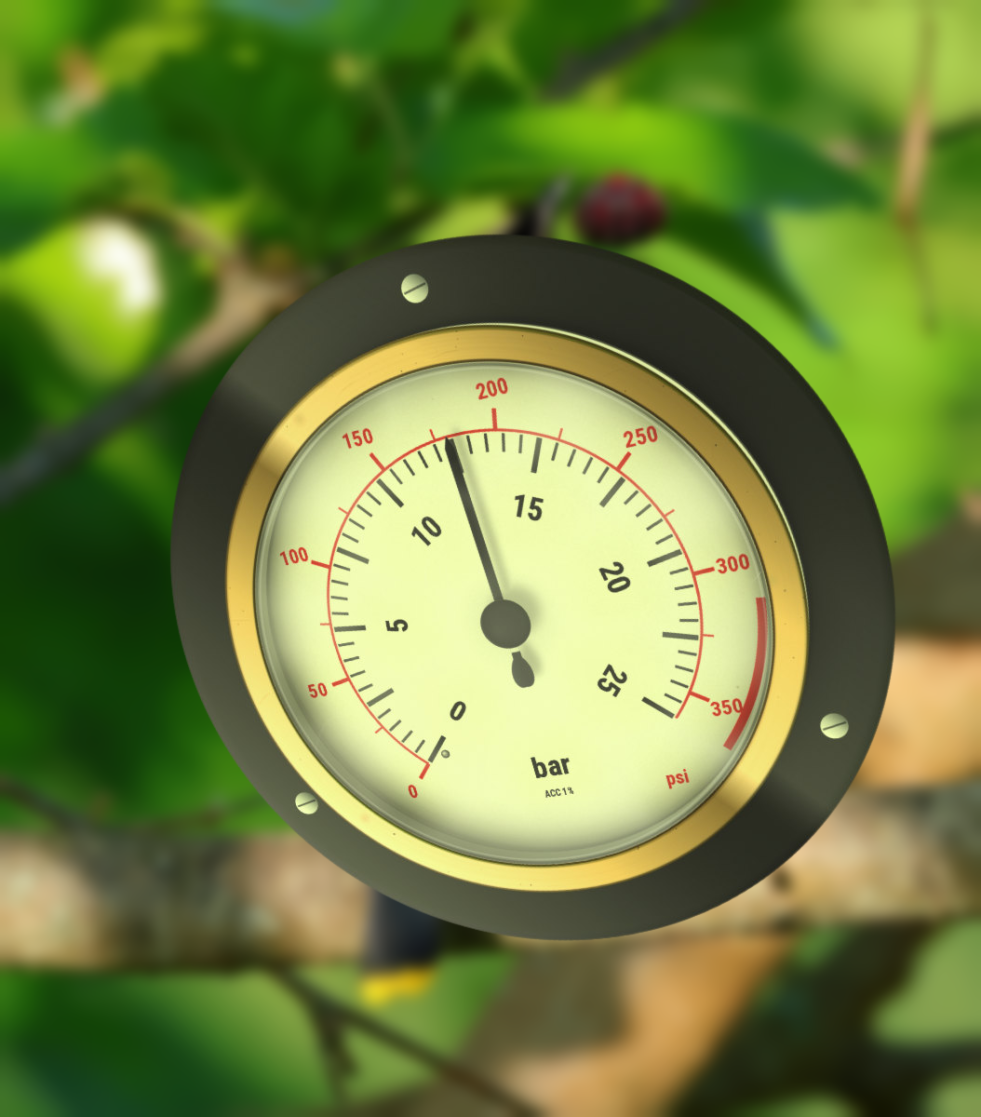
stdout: 12.5 (bar)
